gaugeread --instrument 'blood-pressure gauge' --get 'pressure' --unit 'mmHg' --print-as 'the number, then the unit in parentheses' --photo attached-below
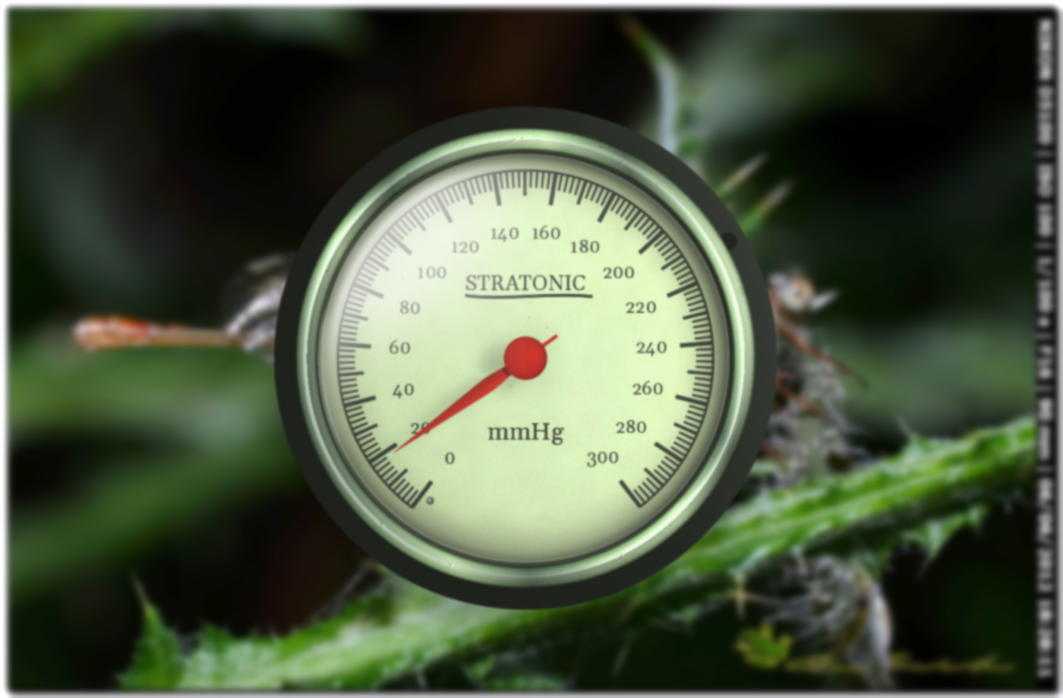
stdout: 18 (mmHg)
